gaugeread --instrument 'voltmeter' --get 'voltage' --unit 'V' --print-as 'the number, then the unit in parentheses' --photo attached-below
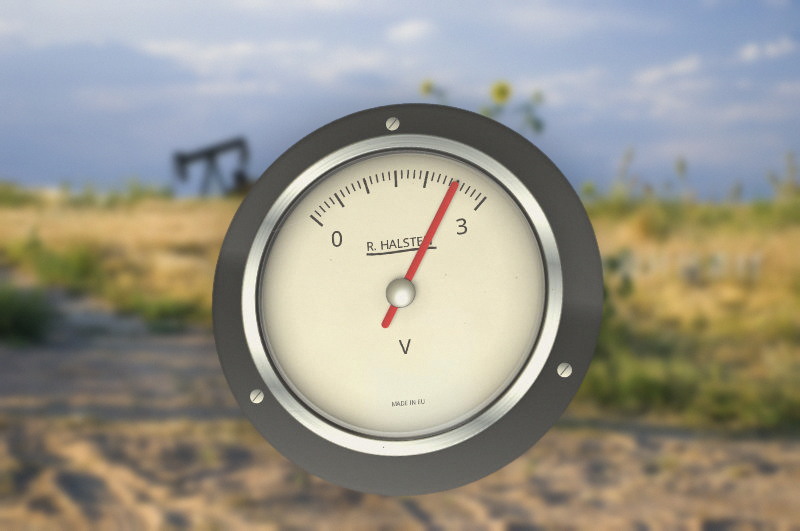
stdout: 2.5 (V)
